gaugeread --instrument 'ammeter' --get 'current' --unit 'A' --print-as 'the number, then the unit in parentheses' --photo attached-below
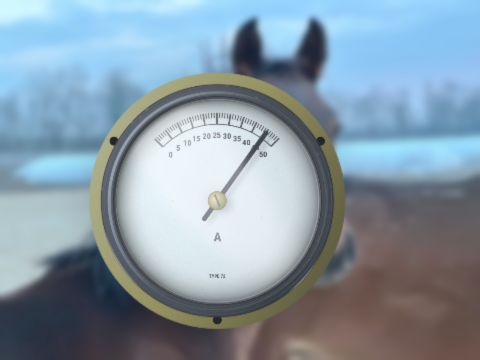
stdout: 45 (A)
